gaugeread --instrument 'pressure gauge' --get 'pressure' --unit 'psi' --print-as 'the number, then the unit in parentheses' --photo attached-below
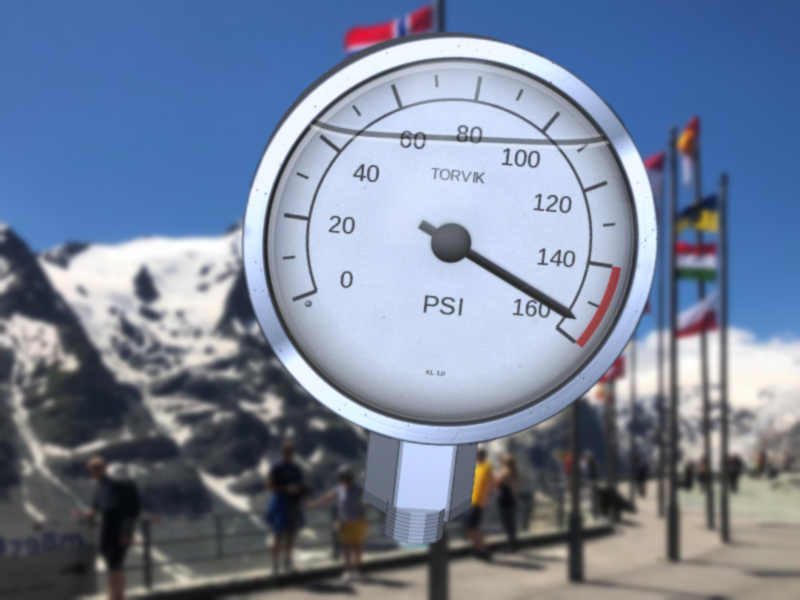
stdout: 155 (psi)
